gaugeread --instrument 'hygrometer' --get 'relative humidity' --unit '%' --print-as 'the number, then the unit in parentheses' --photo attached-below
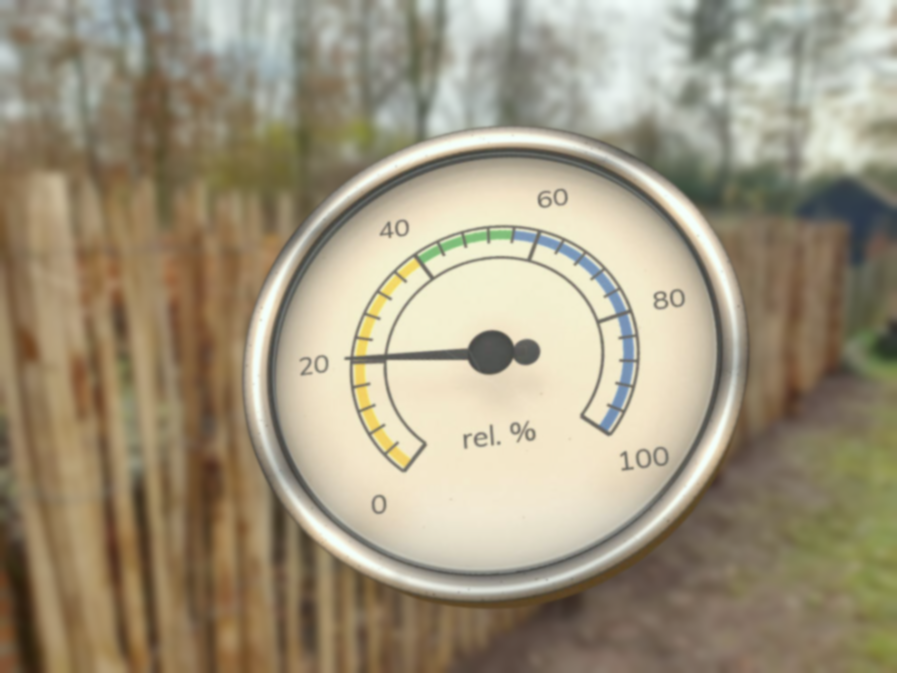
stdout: 20 (%)
